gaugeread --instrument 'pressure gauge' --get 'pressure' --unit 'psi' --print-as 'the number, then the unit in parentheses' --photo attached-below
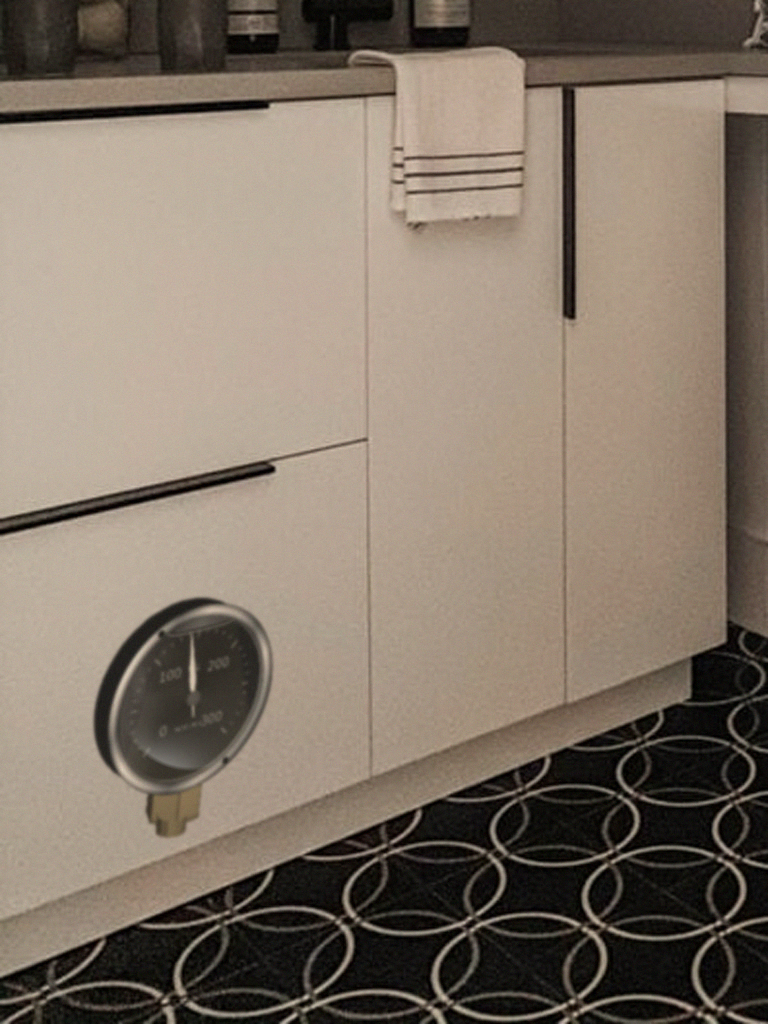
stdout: 140 (psi)
